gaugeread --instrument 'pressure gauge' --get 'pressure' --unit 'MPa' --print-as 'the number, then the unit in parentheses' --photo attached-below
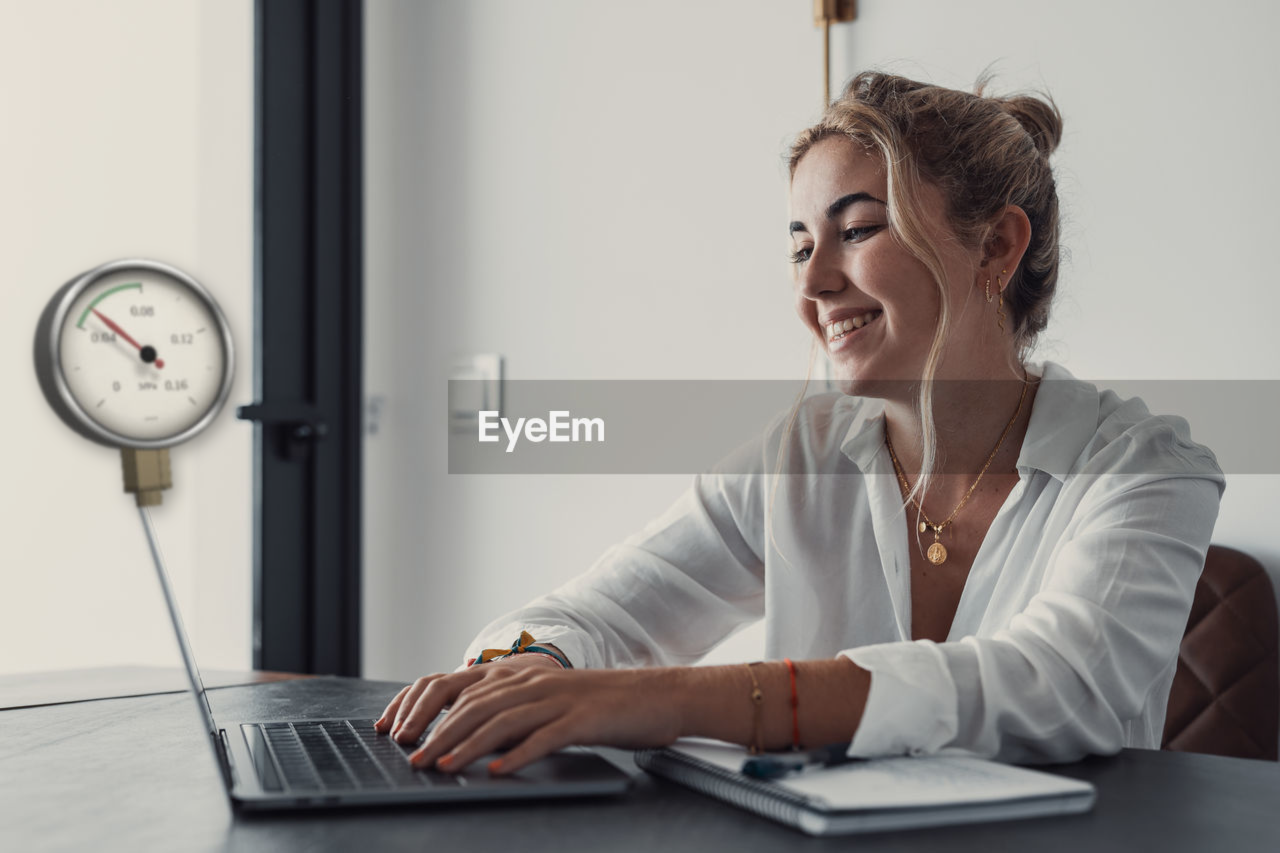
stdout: 0.05 (MPa)
